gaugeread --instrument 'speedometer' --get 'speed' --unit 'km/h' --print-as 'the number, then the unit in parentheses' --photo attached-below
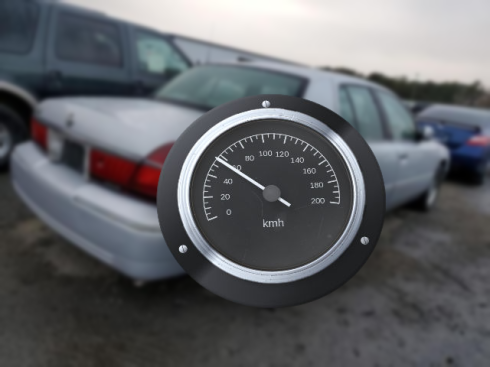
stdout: 55 (km/h)
